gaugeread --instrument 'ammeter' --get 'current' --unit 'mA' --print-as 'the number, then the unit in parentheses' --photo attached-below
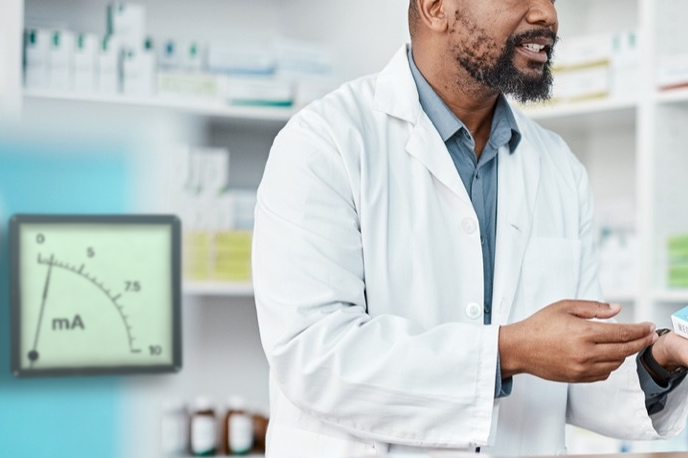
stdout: 2.5 (mA)
